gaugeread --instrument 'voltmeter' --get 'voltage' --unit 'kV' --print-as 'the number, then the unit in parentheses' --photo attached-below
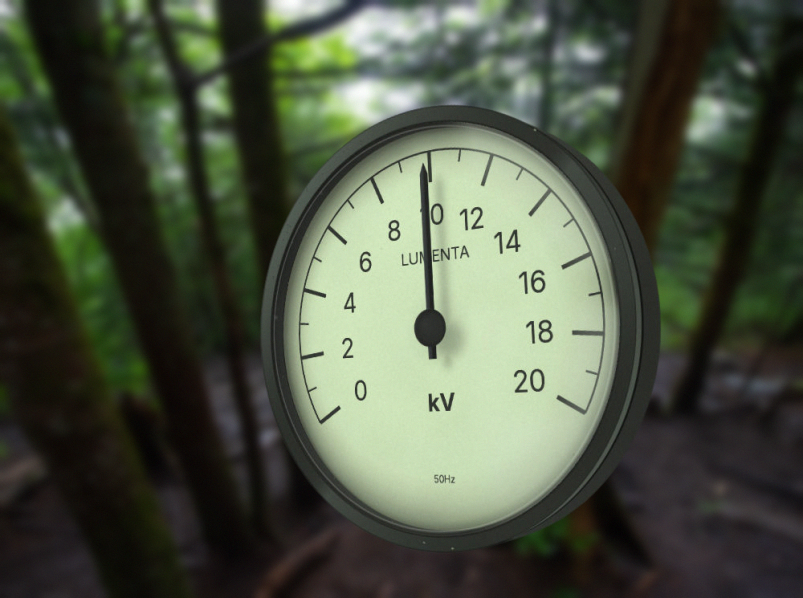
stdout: 10 (kV)
